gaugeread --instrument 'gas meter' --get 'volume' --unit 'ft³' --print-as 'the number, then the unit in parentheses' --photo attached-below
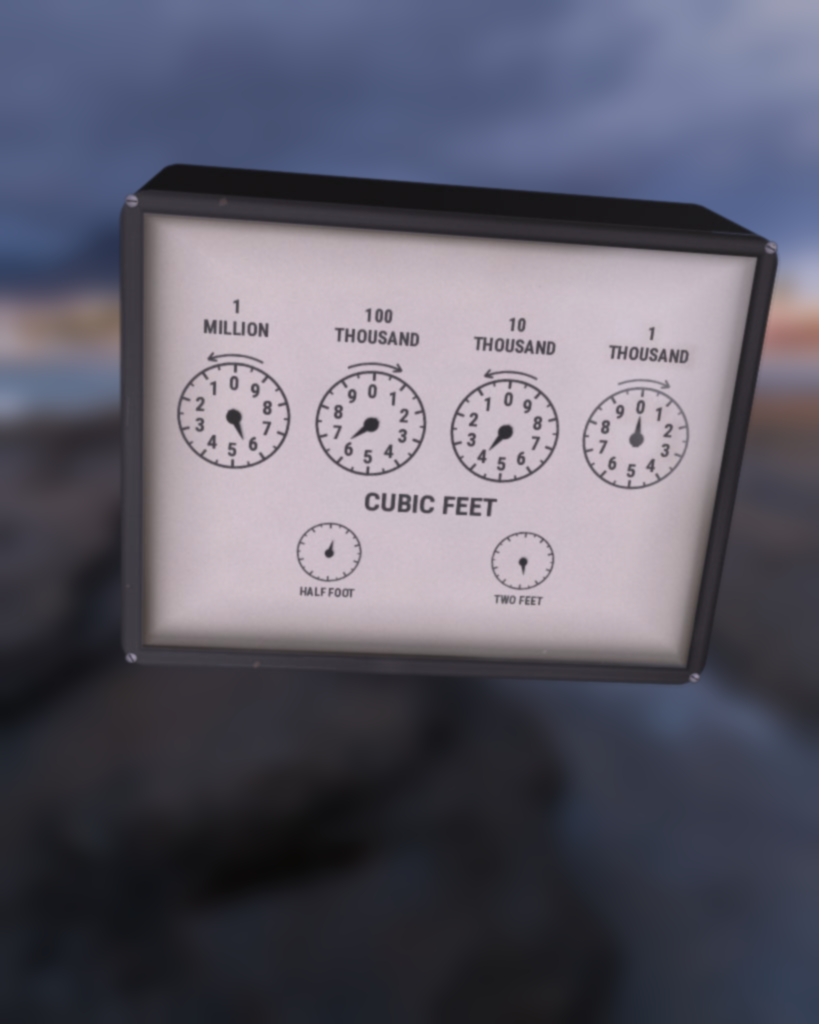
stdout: 564000 (ft³)
